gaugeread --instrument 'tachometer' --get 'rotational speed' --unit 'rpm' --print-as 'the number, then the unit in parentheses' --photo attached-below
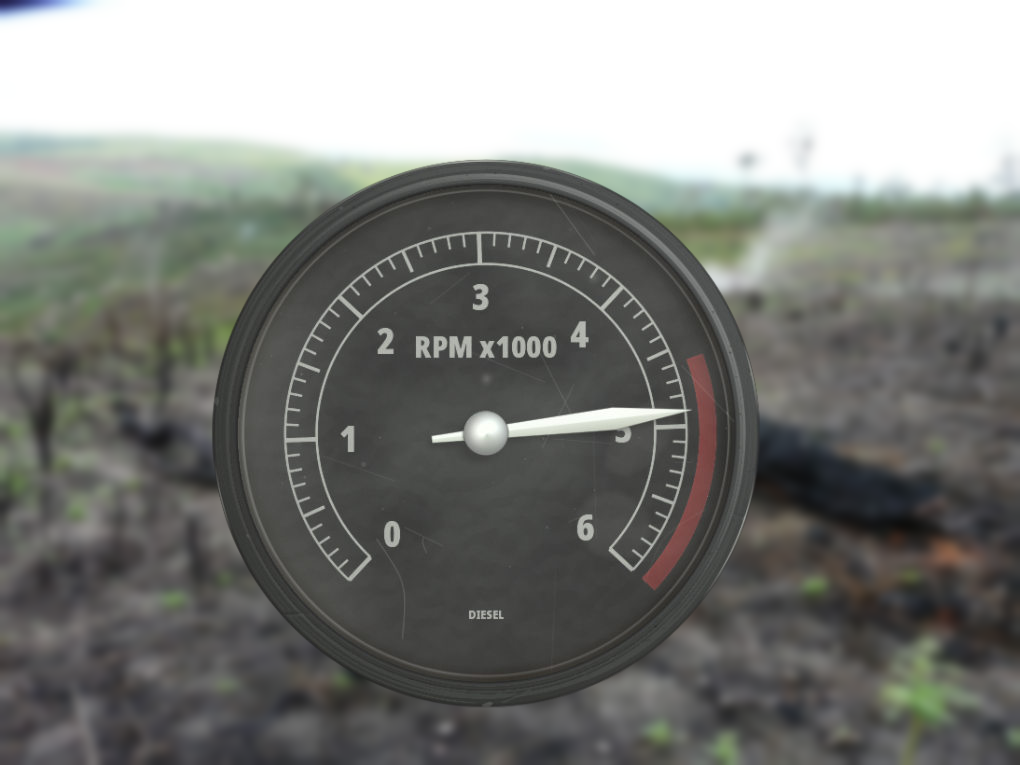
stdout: 4900 (rpm)
